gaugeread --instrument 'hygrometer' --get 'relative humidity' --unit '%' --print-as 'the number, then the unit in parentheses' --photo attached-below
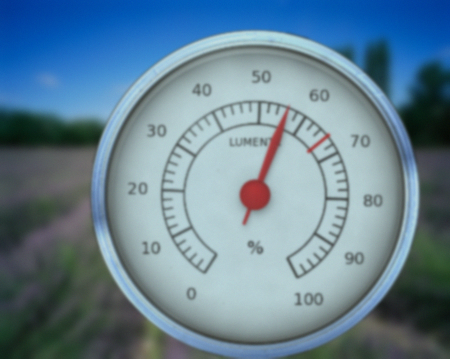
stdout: 56 (%)
